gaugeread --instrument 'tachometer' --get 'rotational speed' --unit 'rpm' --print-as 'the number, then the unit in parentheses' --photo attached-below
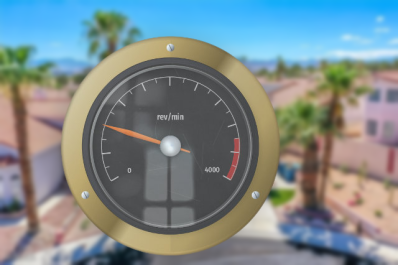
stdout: 800 (rpm)
